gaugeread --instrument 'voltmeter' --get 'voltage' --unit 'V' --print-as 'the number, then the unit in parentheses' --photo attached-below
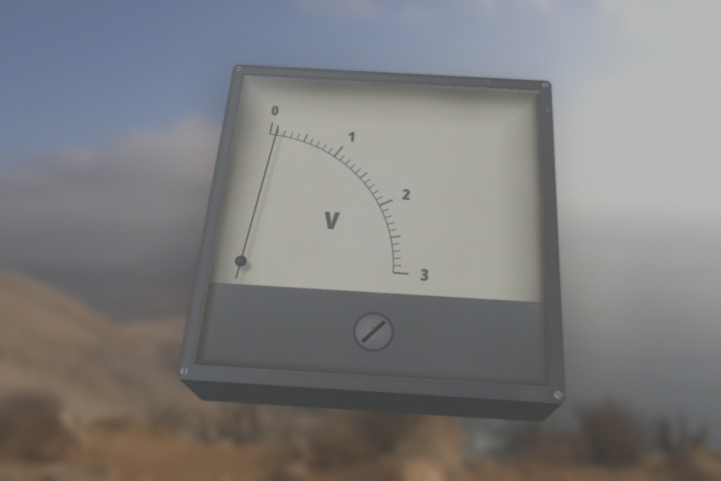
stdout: 0.1 (V)
